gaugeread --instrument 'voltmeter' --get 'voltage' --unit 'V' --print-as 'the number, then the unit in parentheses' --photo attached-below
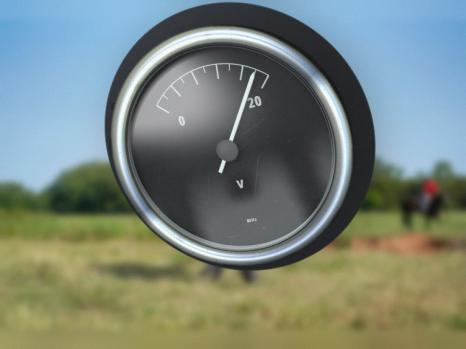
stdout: 18 (V)
